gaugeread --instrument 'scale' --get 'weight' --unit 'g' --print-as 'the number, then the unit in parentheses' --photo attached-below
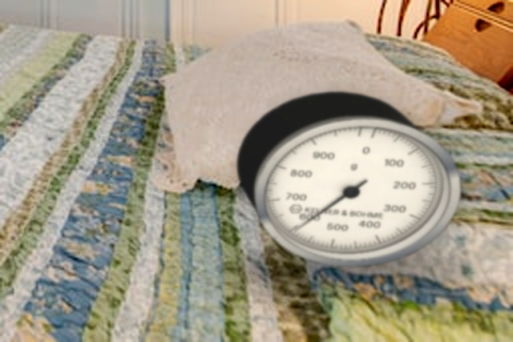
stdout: 600 (g)
